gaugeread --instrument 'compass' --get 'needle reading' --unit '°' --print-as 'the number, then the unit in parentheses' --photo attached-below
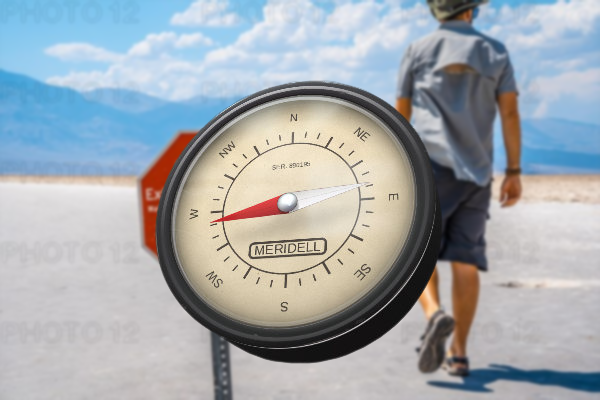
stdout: 260 (°)
